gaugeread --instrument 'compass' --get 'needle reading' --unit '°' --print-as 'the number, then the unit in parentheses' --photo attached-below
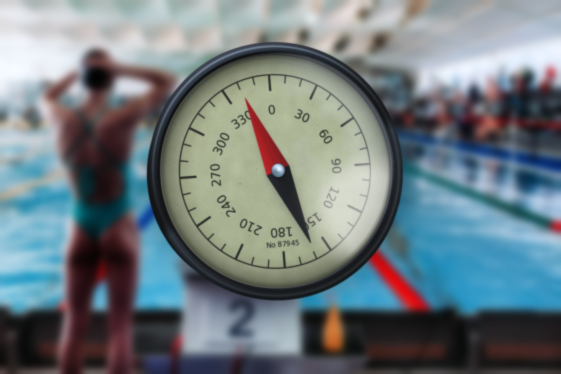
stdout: 340 (°)
